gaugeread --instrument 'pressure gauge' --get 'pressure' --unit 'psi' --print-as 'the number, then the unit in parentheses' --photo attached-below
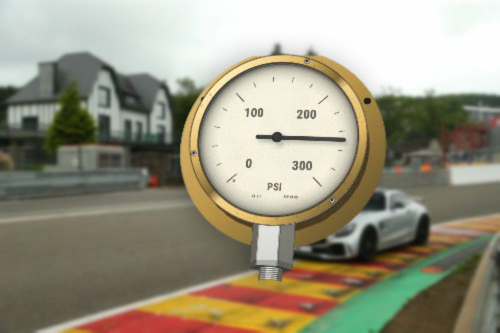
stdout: 250 (psi)
